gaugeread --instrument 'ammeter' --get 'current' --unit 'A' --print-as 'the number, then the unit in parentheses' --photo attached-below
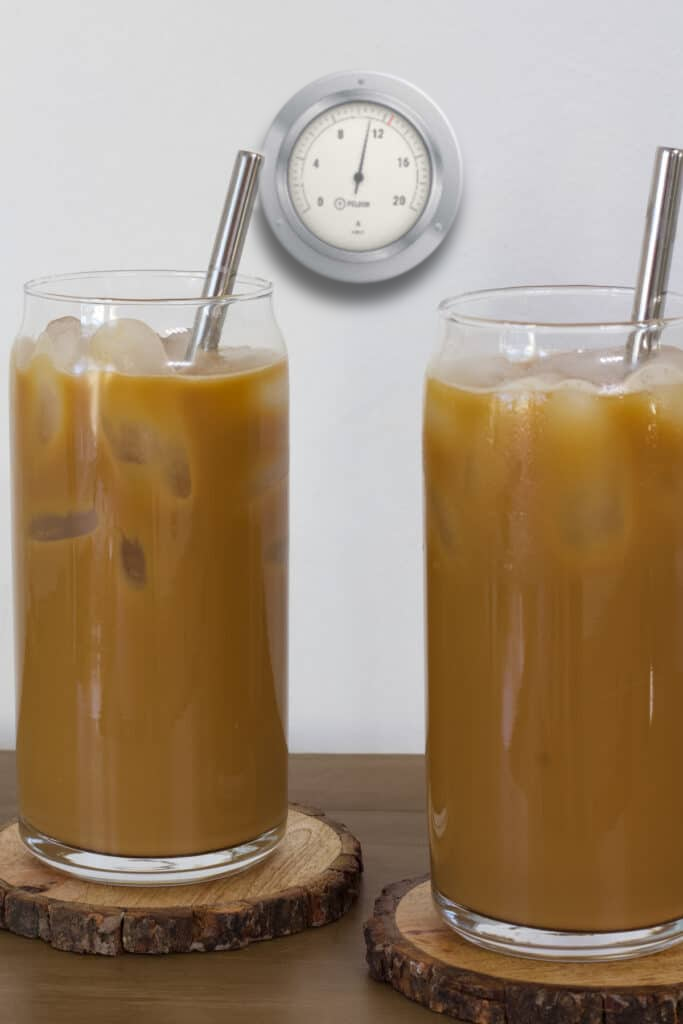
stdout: 11 (A)
